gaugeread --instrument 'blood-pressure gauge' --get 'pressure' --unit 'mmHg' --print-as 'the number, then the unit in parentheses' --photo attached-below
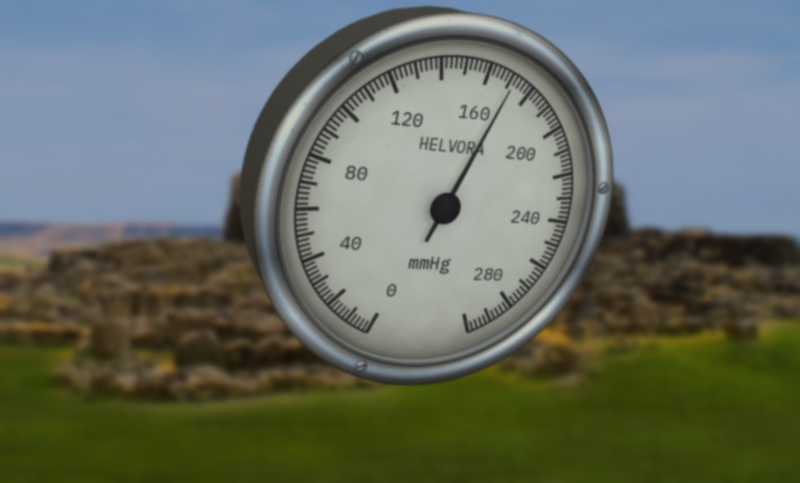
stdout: 170 (mmHg)
